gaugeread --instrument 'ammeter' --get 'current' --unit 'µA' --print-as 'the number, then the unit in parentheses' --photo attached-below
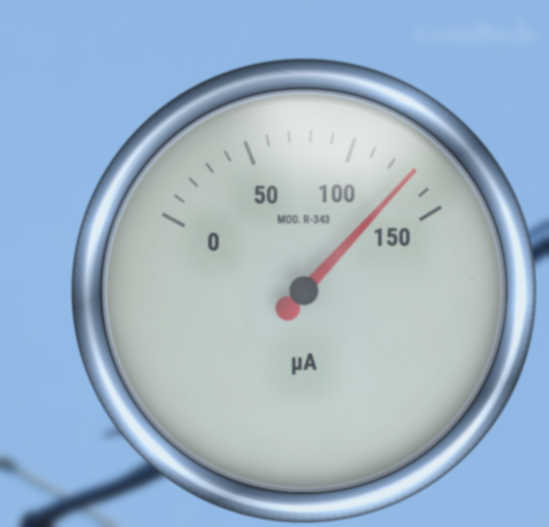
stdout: 130 (µA)
